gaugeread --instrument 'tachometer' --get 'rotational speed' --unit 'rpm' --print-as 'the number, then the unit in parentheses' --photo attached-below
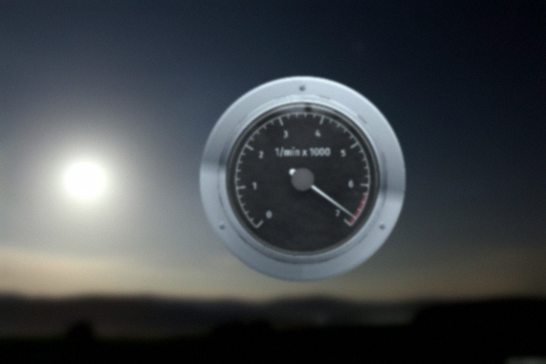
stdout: 6800 (rpm)
